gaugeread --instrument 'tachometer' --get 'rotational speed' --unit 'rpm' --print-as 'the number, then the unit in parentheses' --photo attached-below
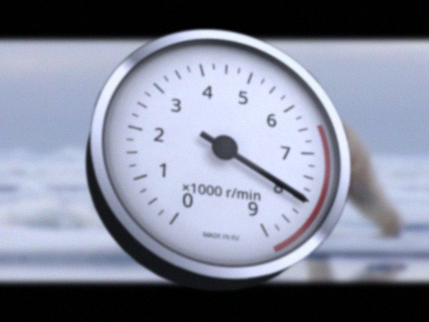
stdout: 8000 (rpm)
